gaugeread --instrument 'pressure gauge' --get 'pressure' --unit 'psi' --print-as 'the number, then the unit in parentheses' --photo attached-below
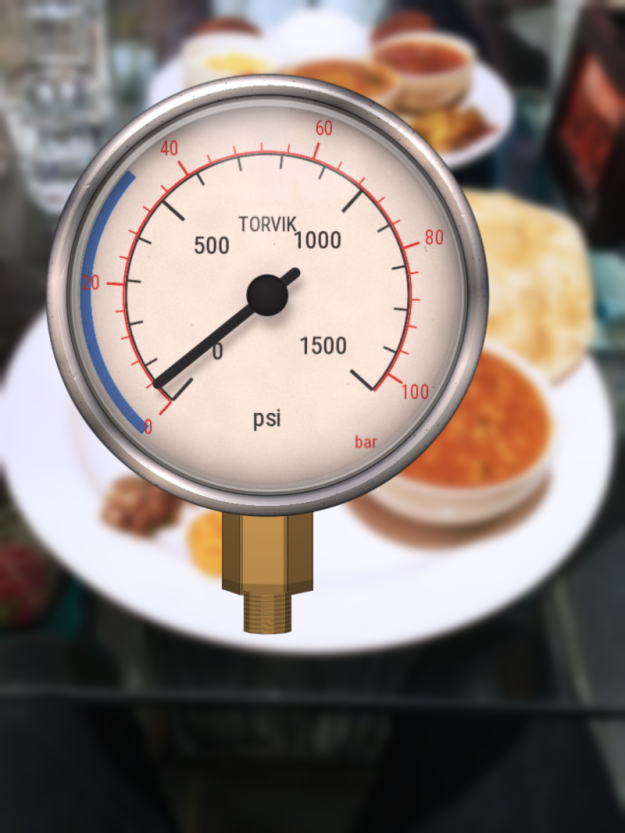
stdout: 50 (psi)
